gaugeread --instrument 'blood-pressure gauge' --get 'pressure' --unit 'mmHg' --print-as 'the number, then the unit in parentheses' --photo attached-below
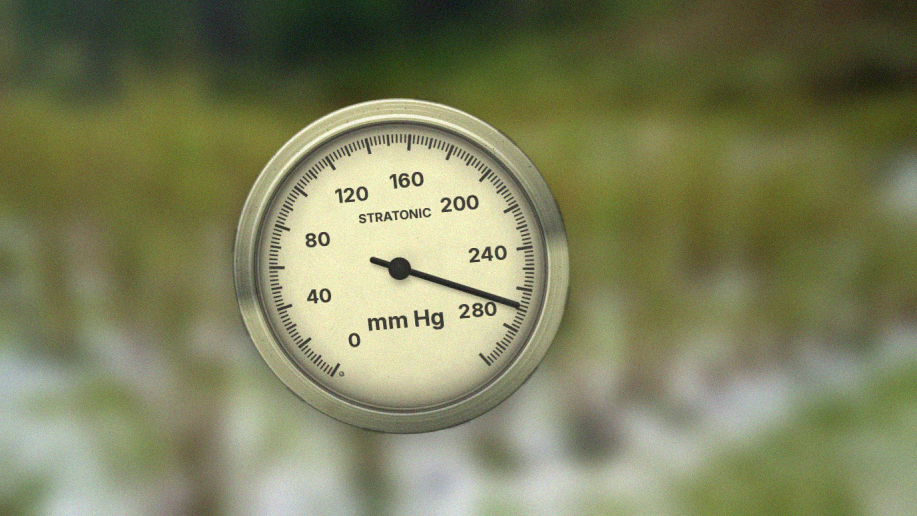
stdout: 268 (mmHg)
